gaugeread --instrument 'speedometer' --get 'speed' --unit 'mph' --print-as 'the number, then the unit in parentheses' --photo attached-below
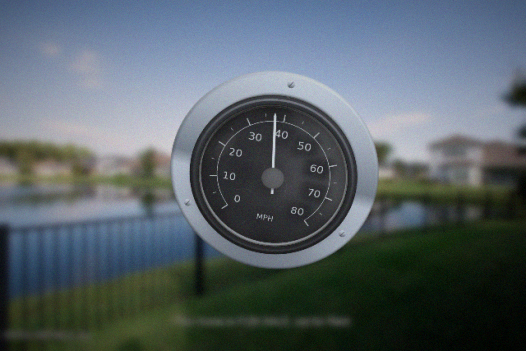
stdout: 37.5 (mph)
